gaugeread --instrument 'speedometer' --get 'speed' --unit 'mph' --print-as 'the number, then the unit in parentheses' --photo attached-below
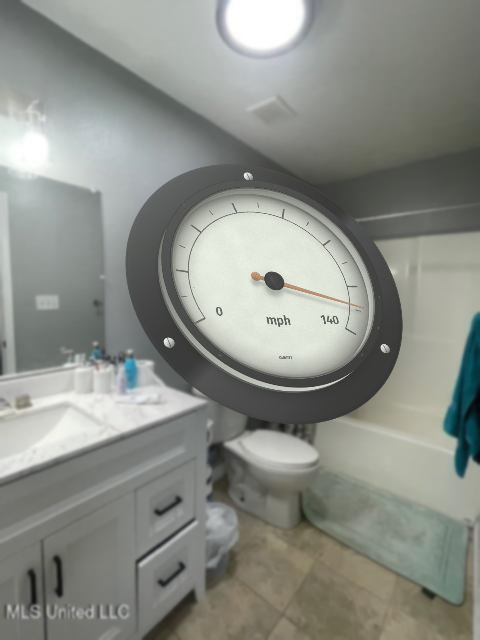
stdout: 130 (mph)
